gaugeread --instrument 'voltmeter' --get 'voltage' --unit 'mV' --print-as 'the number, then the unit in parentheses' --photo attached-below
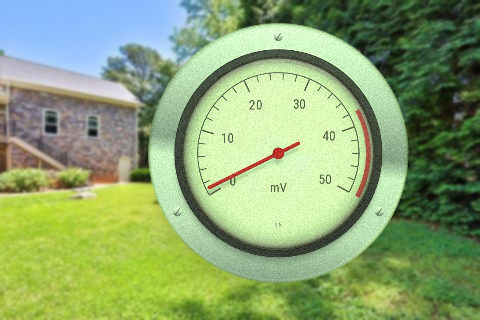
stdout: 1 (mV)
